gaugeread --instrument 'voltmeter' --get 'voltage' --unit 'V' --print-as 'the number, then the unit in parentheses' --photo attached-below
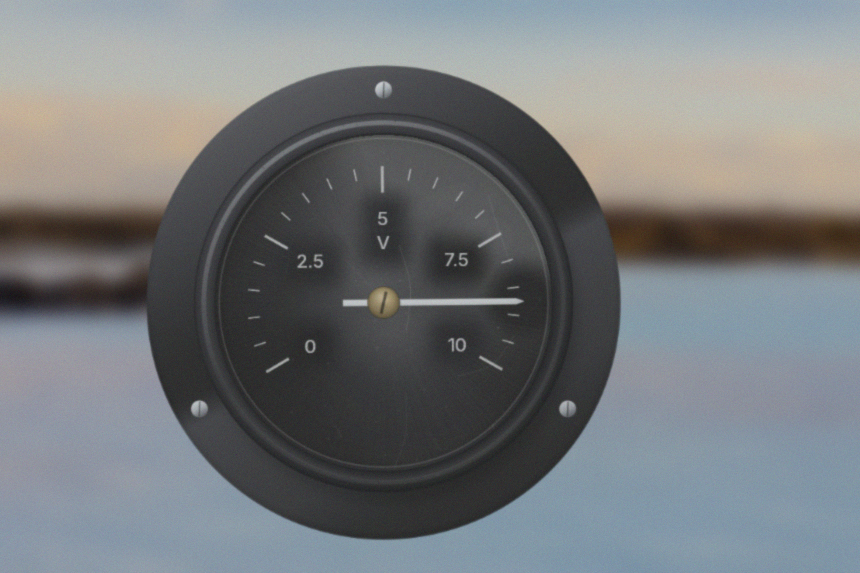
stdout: 8.75 (V)
